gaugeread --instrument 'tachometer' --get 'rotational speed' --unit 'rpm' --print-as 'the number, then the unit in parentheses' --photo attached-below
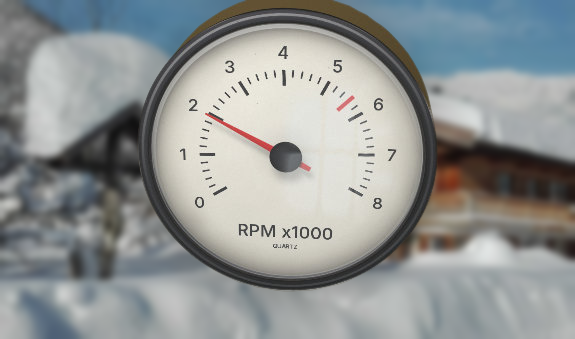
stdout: 2000 (rpm)
